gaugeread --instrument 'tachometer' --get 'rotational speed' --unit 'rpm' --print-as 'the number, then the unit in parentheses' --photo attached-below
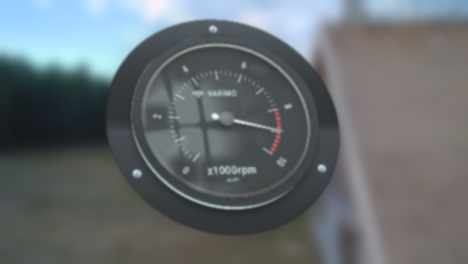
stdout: 9000 (rpm)
